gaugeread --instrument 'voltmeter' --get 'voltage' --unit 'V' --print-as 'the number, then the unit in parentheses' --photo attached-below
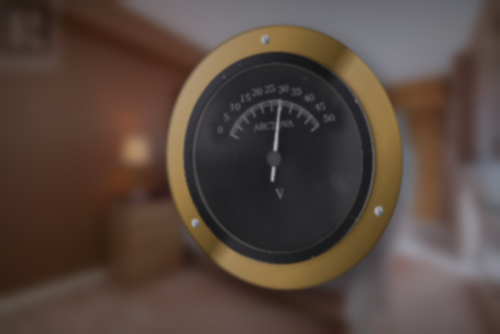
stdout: 30 (V)
